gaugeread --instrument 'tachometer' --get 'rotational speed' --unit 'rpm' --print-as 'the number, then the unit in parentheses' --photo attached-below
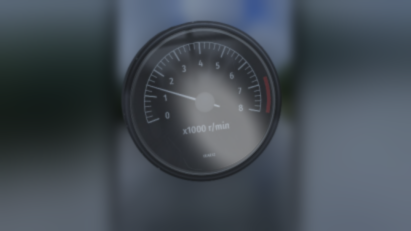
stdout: 1400 (rpm)
